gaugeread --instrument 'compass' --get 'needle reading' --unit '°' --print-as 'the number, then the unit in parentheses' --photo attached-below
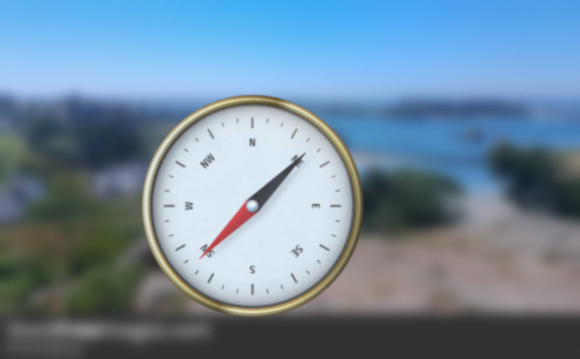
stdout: 225 (°)
